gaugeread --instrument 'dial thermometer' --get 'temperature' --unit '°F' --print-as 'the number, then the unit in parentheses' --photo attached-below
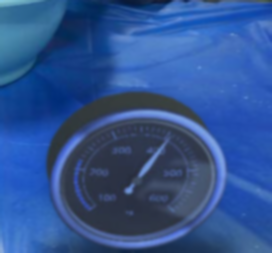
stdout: 400 (°F)
